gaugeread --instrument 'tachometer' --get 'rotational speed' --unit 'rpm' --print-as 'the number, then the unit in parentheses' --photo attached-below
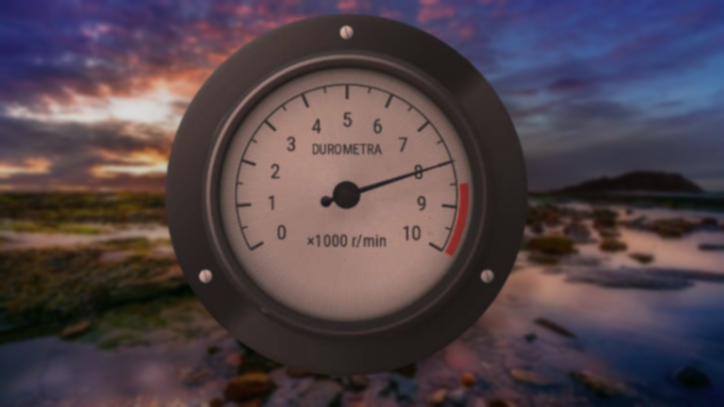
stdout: 8000 (rpm)
